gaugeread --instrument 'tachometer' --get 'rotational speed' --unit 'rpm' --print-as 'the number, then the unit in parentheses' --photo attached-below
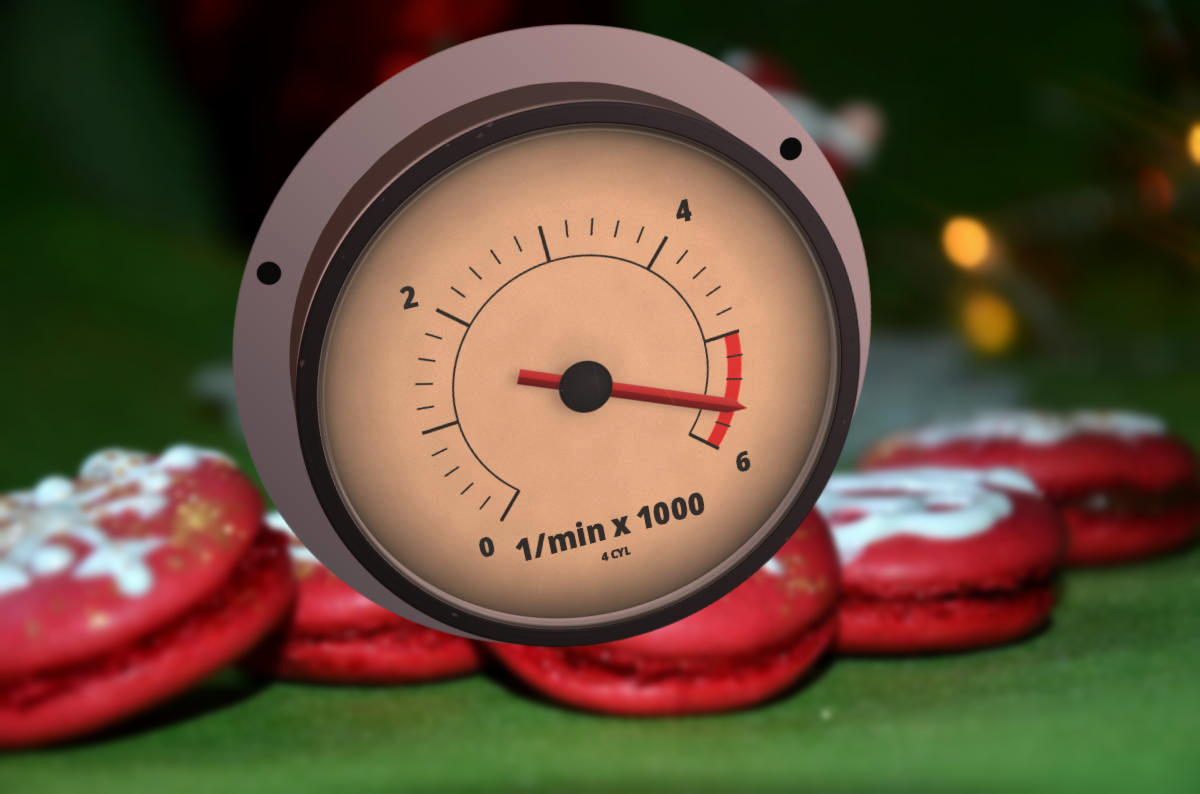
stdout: 5600 (rpm)
